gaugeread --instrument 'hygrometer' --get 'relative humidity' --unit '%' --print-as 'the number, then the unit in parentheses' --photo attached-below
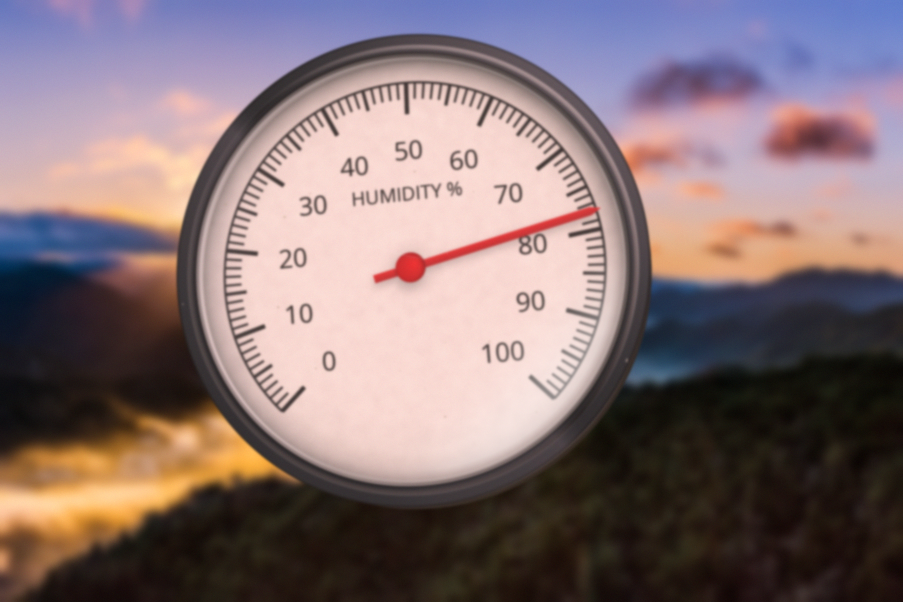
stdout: 78 (%)
